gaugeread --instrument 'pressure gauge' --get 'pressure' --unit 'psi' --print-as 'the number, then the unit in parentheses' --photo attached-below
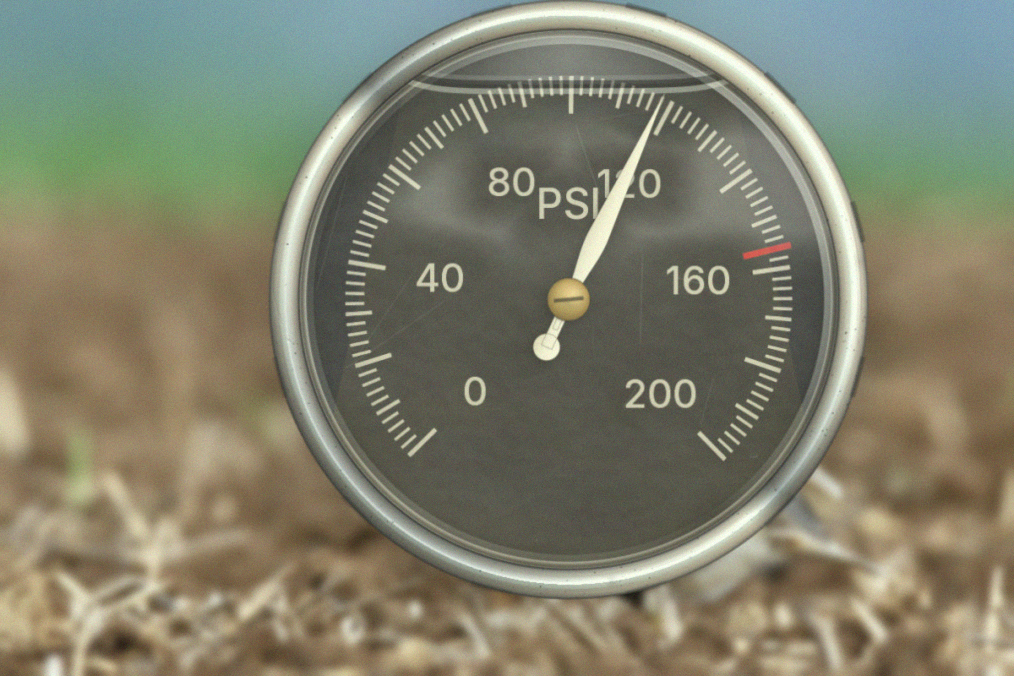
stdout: 118 (psi)
